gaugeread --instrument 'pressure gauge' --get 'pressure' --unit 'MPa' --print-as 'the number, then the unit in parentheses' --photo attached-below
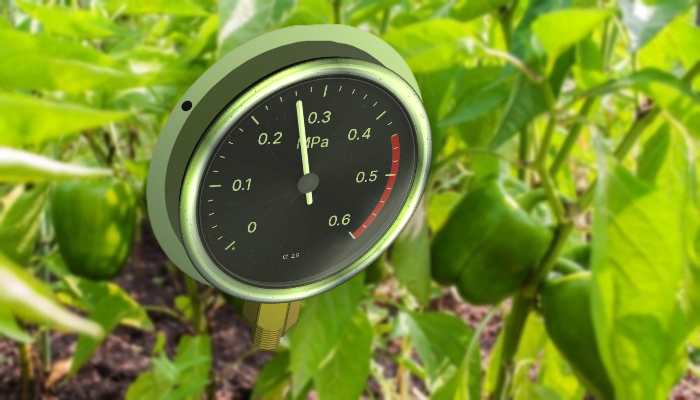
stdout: 0.26 (MPa)
